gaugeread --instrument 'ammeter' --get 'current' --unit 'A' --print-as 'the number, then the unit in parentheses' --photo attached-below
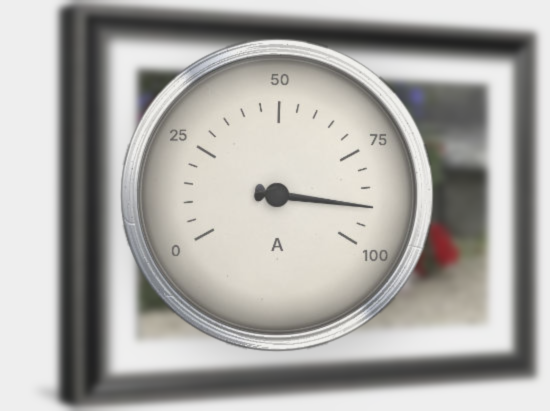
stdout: 90 (A)
